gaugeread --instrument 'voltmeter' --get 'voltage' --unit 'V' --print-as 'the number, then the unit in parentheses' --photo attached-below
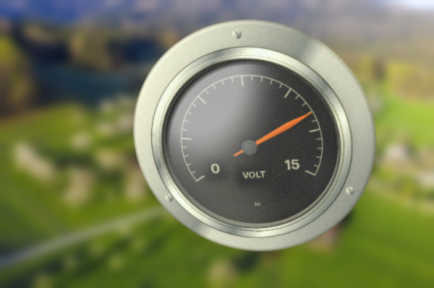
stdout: 11.5 (V)
